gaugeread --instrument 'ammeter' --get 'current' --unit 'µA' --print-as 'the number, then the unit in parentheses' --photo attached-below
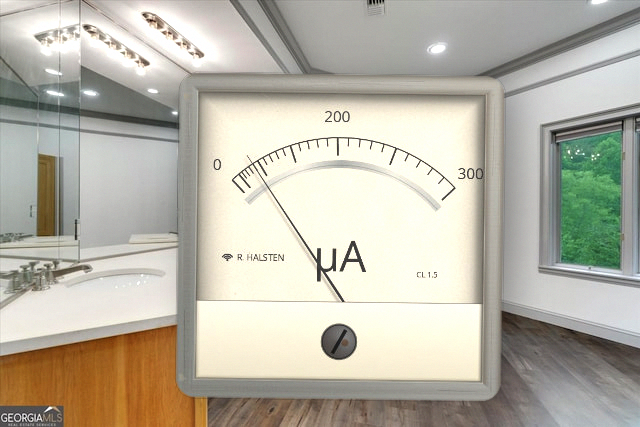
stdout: 90 (µA)
